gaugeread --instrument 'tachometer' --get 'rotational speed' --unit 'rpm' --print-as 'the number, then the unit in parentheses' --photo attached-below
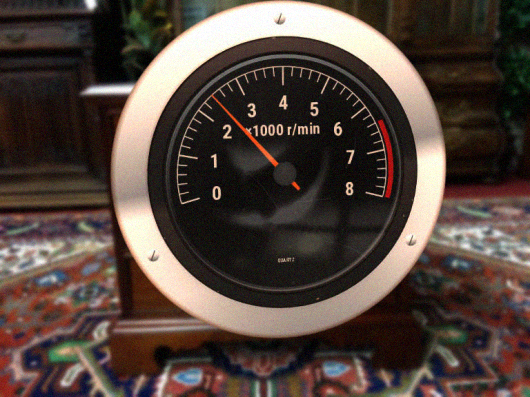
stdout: 2400 (rpm)
